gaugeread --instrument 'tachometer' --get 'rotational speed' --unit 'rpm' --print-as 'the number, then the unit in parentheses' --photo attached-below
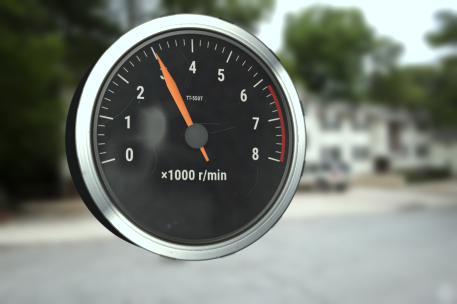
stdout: 3000 (rpm)
